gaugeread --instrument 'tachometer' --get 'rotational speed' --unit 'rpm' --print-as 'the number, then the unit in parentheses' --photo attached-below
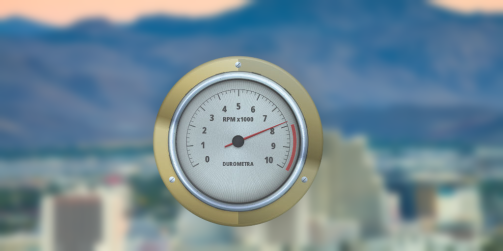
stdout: 7800 (rpm)
